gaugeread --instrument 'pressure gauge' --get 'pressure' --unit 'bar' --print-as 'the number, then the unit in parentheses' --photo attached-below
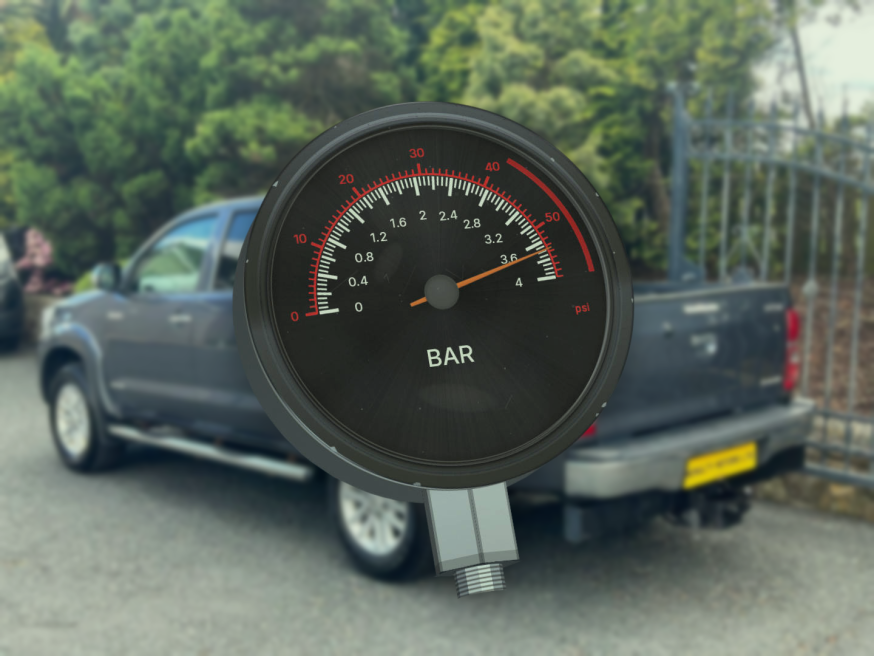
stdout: 3.7 (bar)
